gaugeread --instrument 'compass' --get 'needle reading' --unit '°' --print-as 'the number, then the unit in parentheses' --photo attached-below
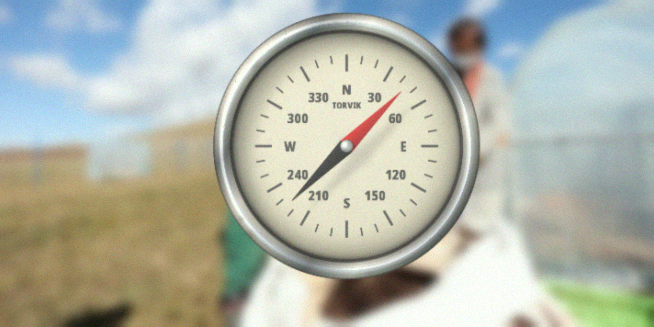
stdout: 45 (°)
